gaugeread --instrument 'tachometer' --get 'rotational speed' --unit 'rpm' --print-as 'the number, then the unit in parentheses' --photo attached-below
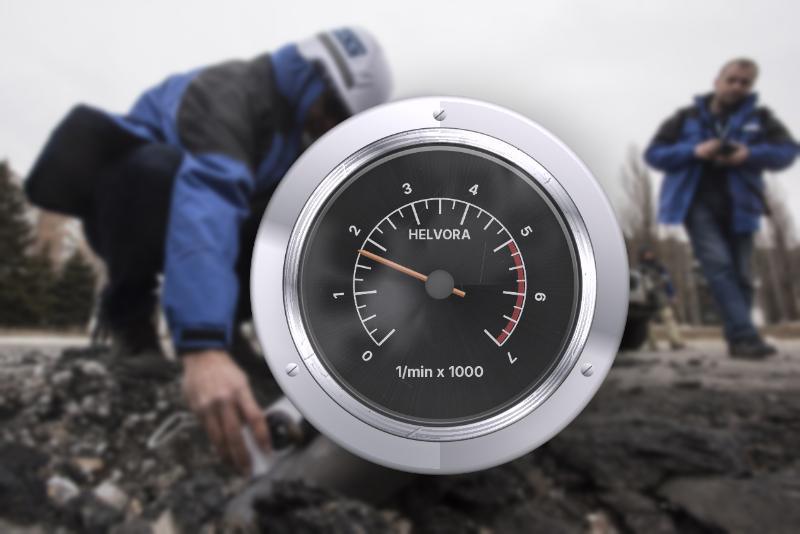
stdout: 1750 (rpm)
